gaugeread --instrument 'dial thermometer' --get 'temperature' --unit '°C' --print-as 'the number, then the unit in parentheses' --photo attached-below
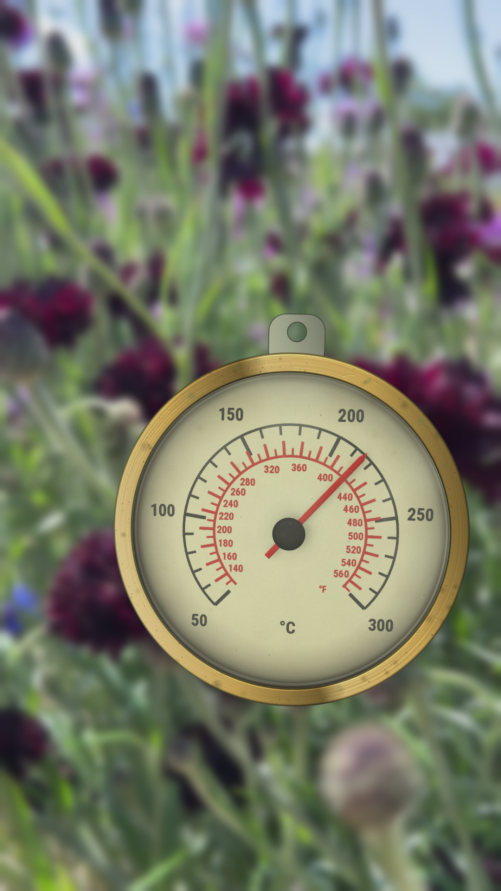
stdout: 215 (°C)
